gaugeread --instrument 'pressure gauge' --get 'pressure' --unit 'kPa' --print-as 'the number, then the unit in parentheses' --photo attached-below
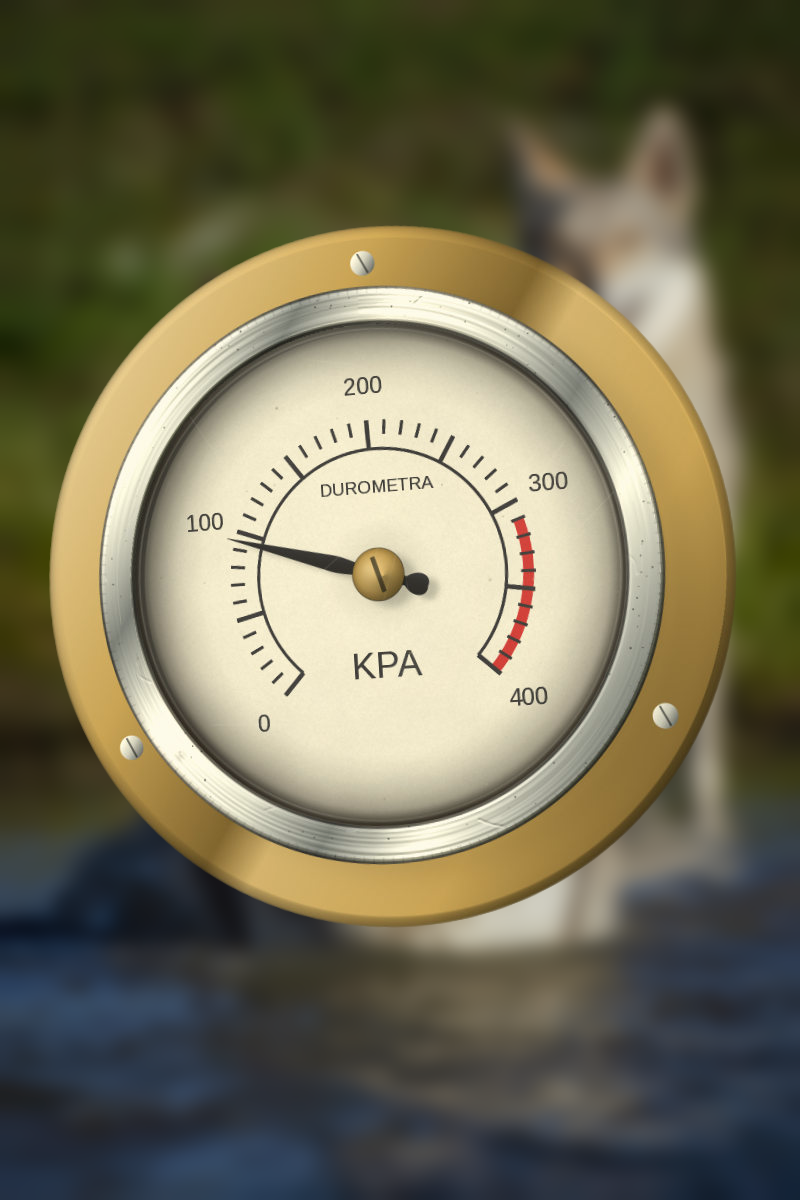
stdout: 95 (kPa)
